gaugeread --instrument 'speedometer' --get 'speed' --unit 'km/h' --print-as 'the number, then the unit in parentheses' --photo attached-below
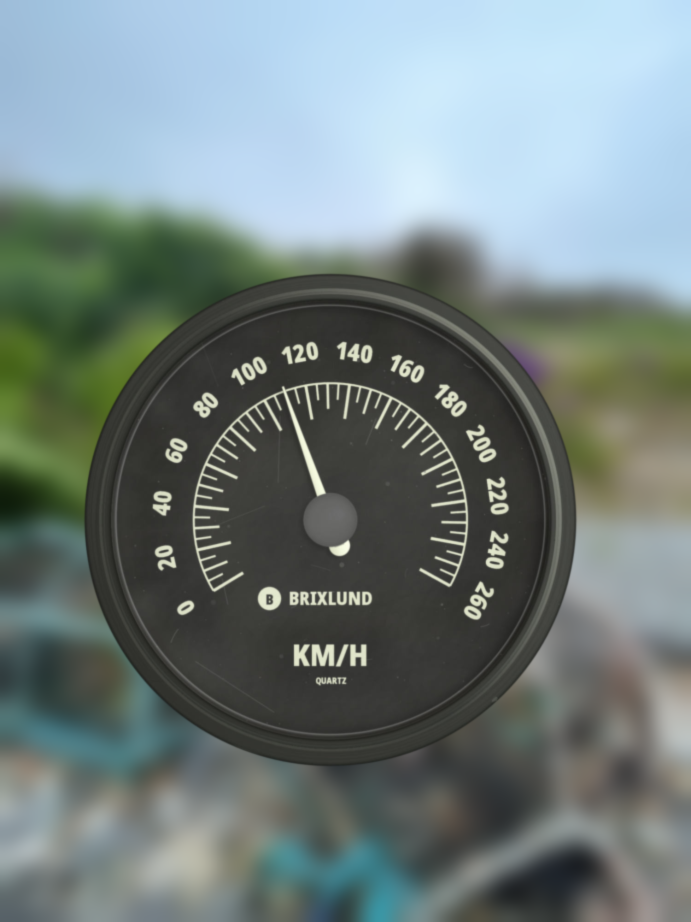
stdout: 110 (km/h)
